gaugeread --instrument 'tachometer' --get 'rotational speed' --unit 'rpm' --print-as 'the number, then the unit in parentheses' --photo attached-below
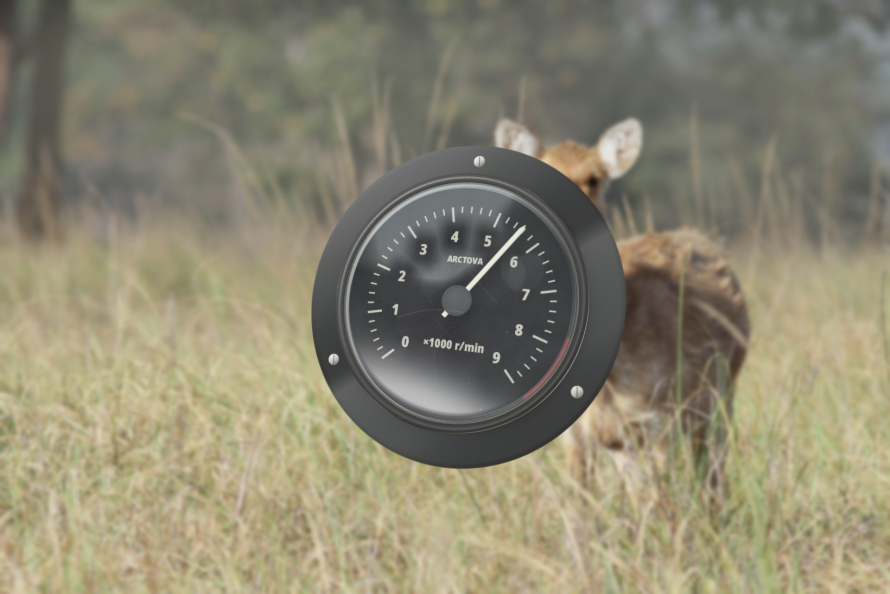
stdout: 5600 (rpm)
